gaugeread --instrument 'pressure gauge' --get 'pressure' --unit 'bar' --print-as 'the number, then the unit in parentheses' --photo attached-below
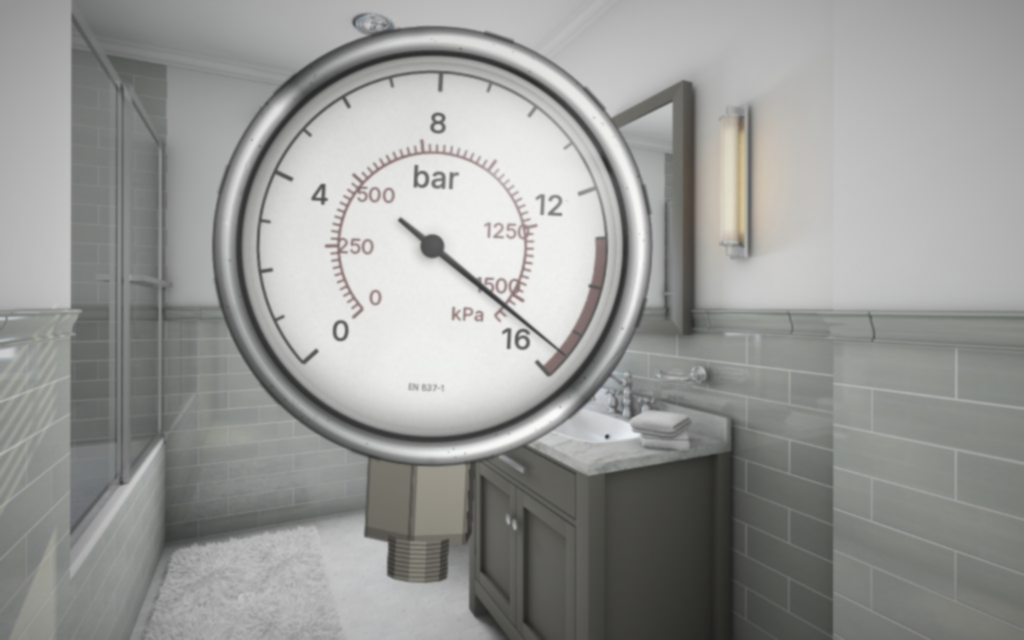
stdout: 15.5 (bar)
